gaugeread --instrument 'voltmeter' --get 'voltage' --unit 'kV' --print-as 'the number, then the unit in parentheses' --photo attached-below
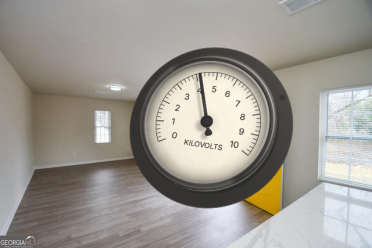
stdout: 4.2 (kV)
